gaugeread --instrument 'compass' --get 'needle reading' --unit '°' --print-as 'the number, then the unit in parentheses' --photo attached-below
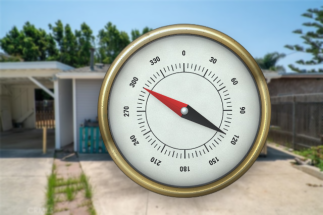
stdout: 300 (°)
